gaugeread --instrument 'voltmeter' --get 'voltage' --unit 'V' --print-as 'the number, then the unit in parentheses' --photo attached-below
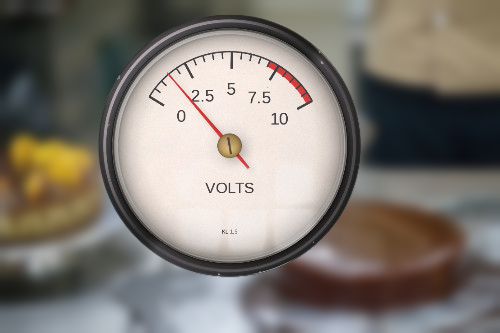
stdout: 1.5 (V)
